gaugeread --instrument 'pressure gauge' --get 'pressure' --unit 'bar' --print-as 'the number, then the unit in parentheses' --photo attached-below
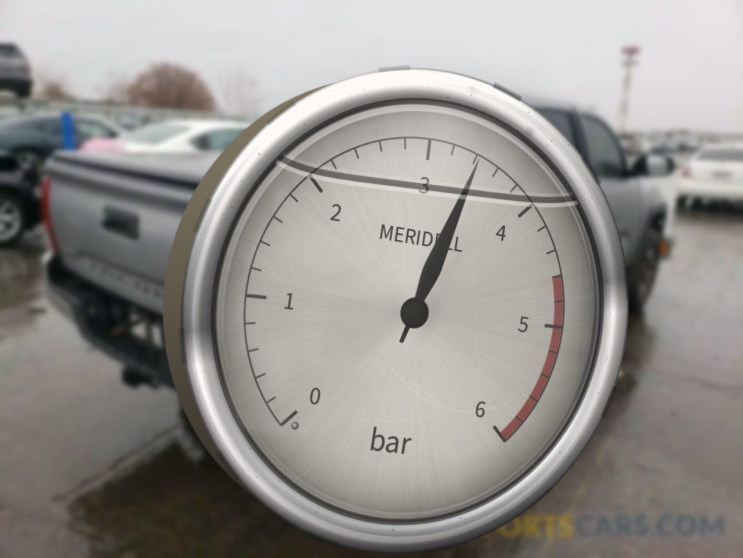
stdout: 3.4 (bar)
